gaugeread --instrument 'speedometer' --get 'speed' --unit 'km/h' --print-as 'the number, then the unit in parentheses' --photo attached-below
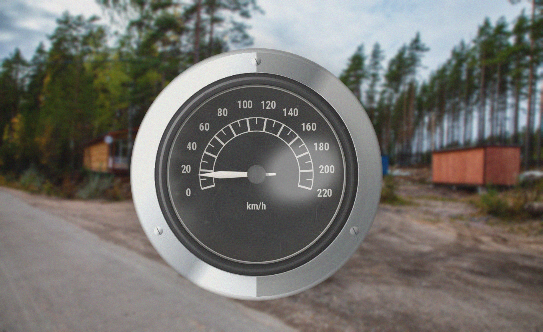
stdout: 15 (km/h)
